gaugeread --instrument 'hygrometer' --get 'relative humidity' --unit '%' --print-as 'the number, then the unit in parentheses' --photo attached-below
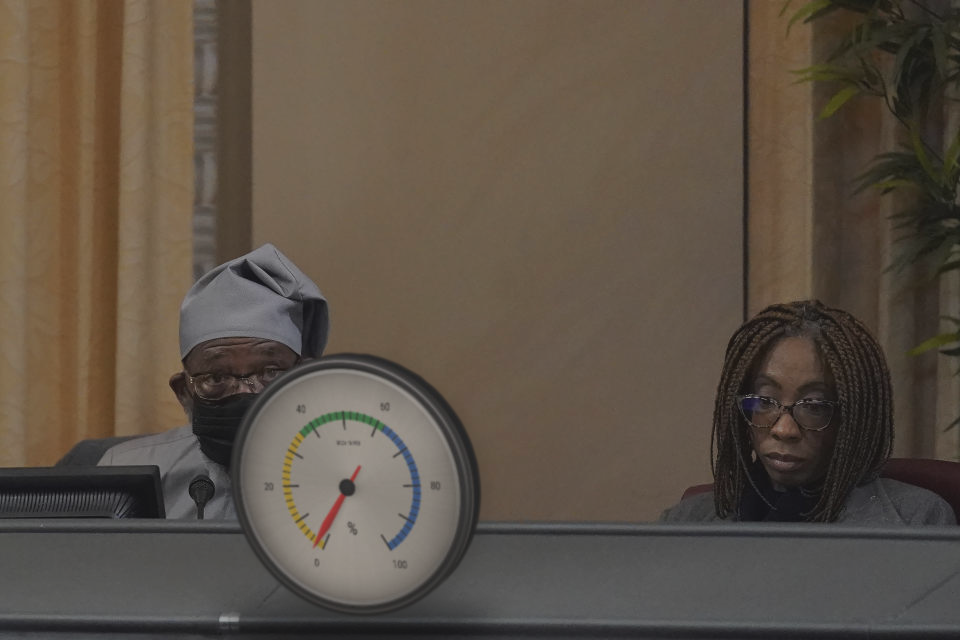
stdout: 2 (%)
